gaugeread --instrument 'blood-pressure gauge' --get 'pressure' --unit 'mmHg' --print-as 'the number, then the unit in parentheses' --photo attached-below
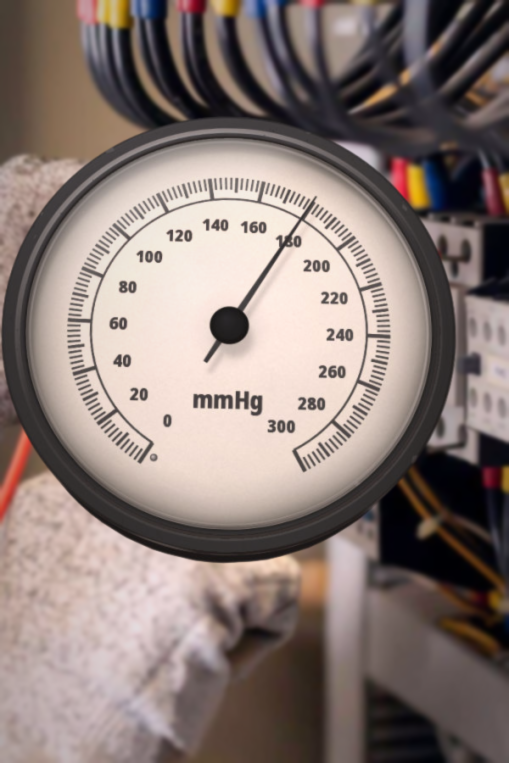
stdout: 180 (mmHg)
